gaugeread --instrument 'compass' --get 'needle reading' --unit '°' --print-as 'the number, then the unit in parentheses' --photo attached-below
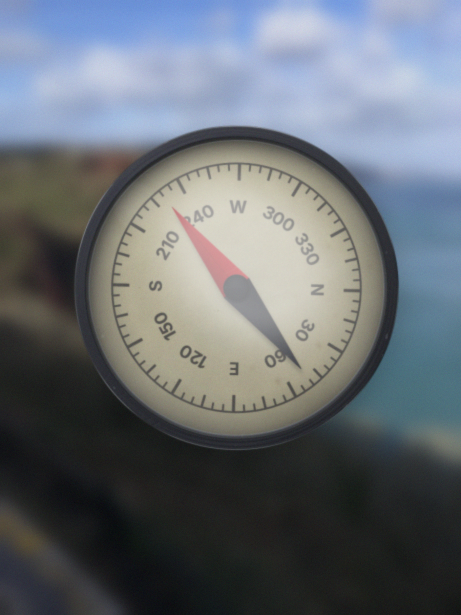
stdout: 230 (°)
